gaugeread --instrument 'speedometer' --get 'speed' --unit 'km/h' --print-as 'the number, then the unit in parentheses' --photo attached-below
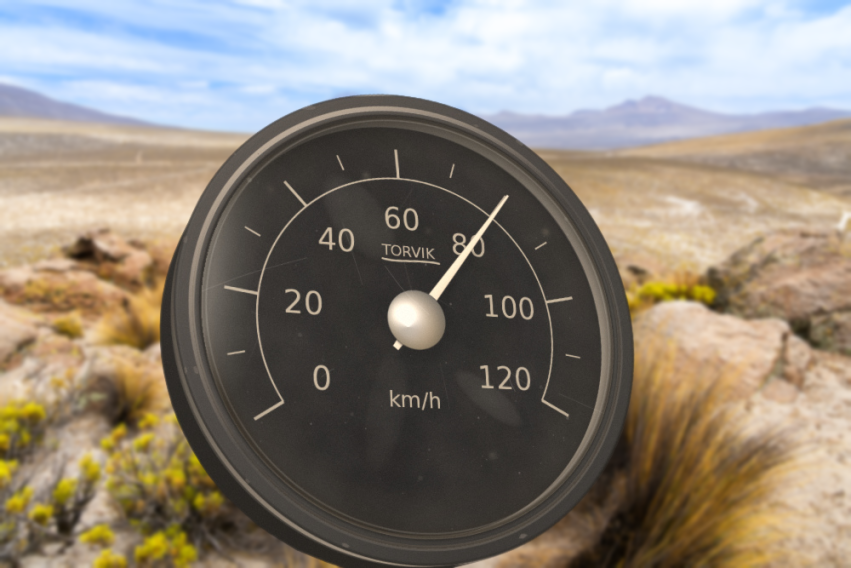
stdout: 80 (km/h)
